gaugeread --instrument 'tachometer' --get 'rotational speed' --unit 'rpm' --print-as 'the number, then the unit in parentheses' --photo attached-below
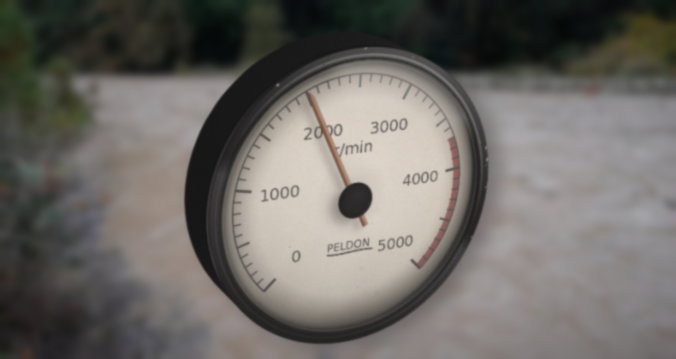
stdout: 2000 (rpm)
